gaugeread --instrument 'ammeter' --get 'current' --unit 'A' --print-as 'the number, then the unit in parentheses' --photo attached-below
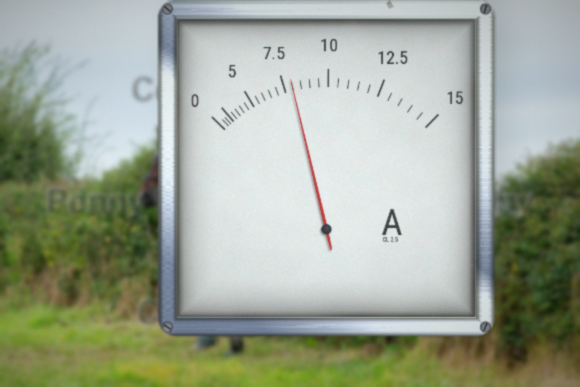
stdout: 8 (A)
